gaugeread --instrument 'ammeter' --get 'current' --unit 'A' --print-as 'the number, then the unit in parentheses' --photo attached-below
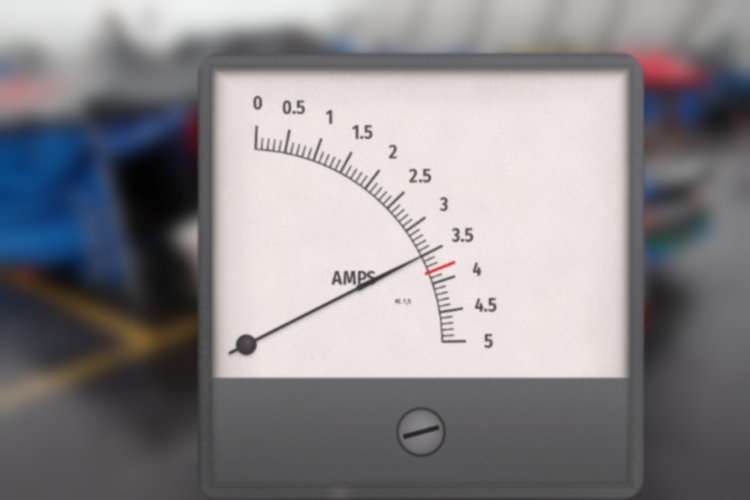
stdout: 3.5 (A)
